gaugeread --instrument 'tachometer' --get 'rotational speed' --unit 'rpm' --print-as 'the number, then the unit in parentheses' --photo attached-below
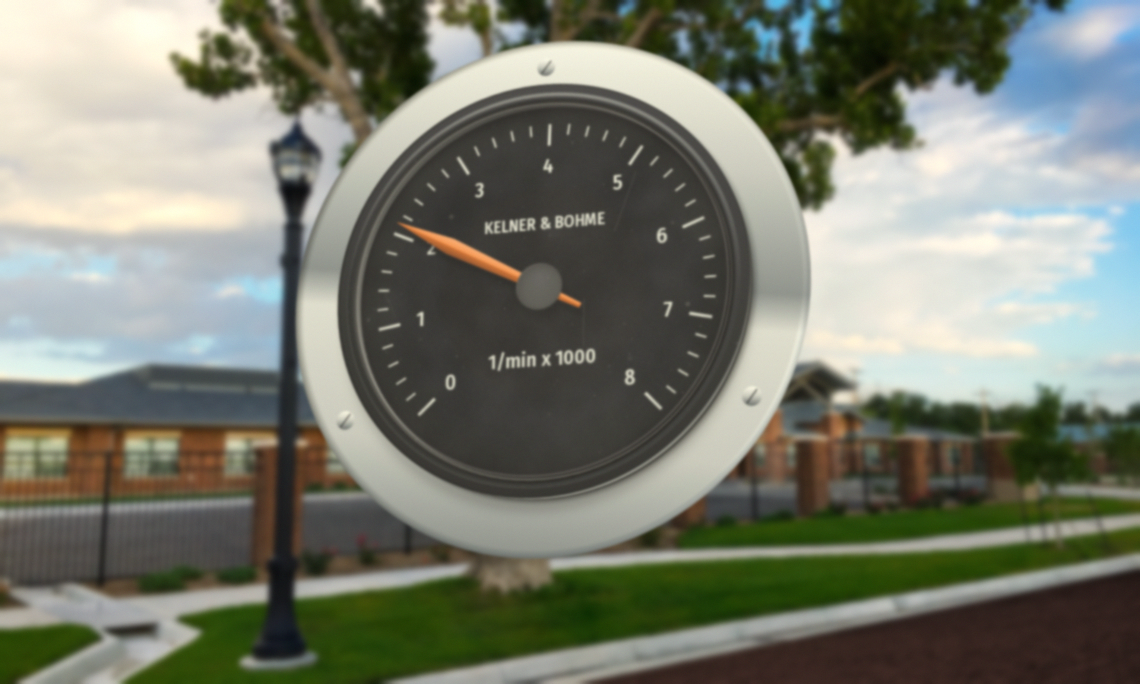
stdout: 2100 (rpm)
